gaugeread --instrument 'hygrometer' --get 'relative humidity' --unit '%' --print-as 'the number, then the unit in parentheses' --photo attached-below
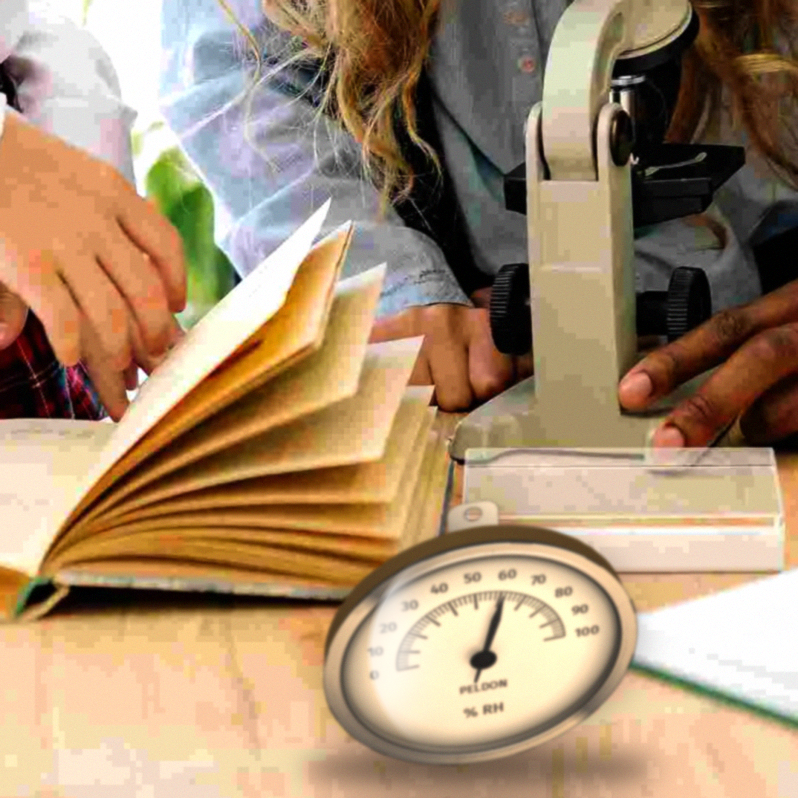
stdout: 60 (%)
